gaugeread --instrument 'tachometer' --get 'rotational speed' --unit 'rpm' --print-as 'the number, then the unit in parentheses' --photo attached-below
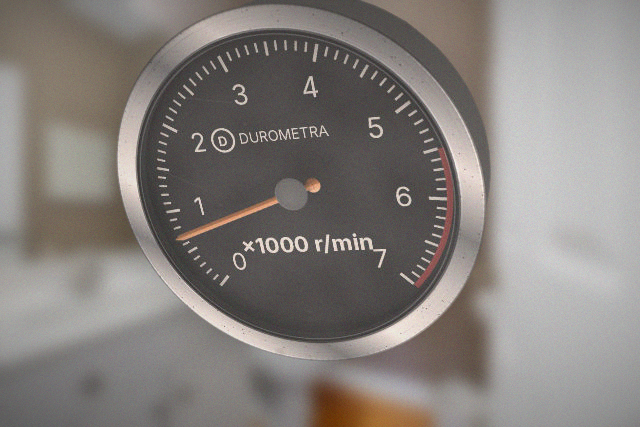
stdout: 700 (rpm)
